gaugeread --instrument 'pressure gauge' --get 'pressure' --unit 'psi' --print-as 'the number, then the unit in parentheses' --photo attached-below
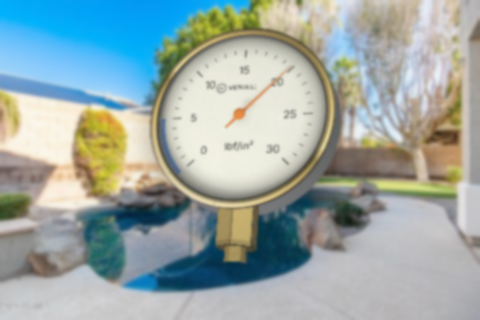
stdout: 20 (psi)
